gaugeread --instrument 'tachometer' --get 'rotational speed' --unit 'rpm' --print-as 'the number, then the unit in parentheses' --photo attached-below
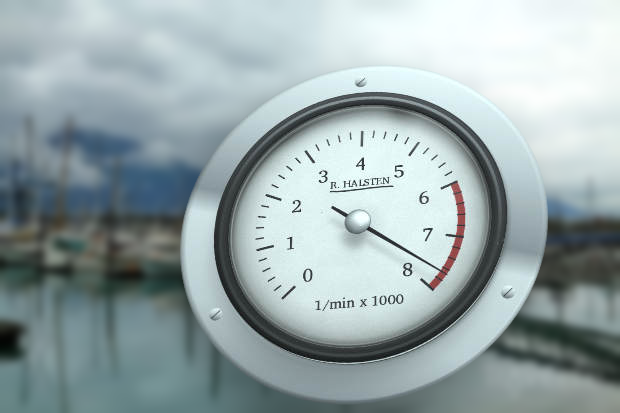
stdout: 7700 (rpm)
